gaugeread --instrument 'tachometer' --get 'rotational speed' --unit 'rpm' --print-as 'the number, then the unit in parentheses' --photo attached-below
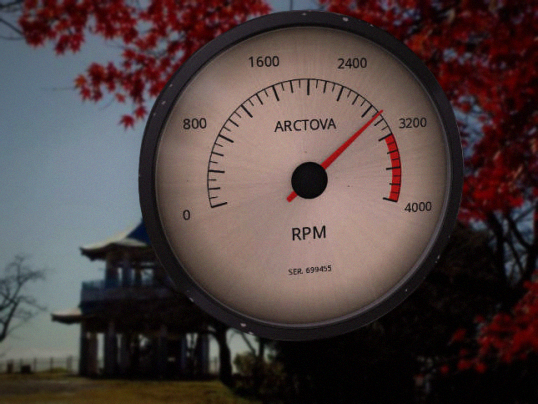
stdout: 2900 (rpm)
